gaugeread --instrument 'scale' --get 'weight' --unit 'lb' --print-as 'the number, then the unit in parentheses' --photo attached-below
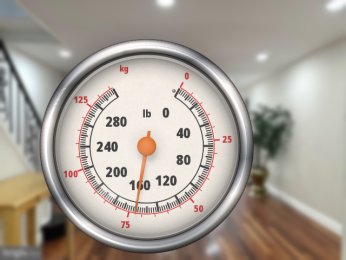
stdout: 160 (lb)
